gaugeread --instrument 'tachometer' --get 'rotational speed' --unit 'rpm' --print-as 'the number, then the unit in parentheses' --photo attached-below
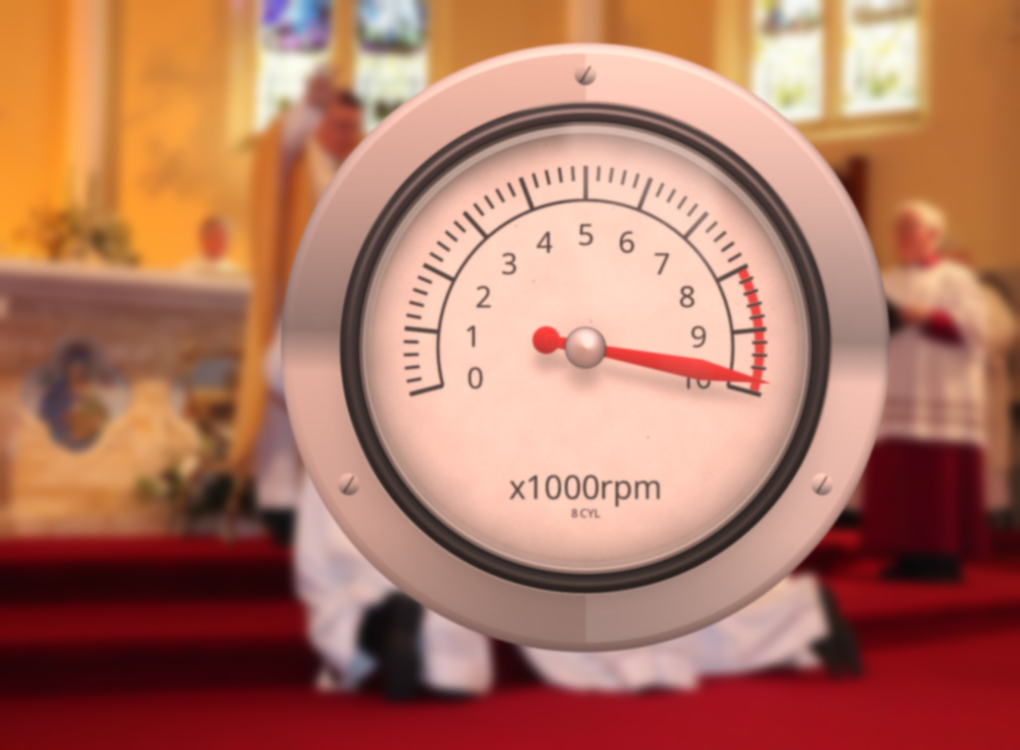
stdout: 9800 (rpm)
